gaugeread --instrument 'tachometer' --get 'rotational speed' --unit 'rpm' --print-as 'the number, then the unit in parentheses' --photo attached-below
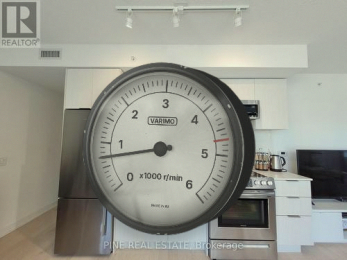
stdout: 700 (rpm)
